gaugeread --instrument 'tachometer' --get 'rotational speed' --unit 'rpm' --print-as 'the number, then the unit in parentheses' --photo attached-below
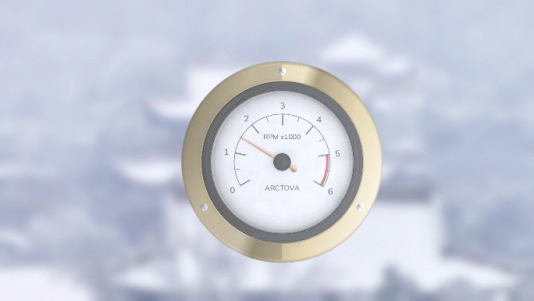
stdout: 1500 (rpm)
